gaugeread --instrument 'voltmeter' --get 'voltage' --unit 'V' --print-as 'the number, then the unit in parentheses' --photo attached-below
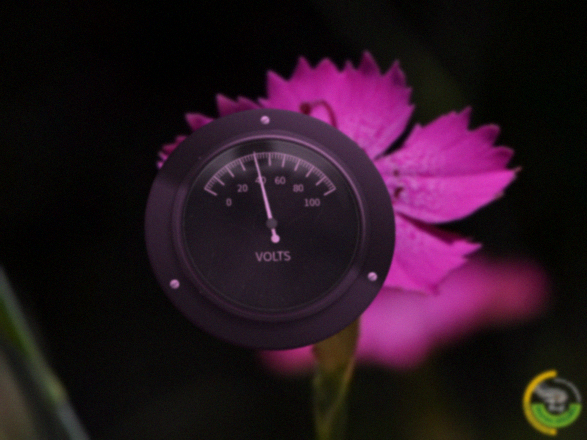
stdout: 40 (V)
